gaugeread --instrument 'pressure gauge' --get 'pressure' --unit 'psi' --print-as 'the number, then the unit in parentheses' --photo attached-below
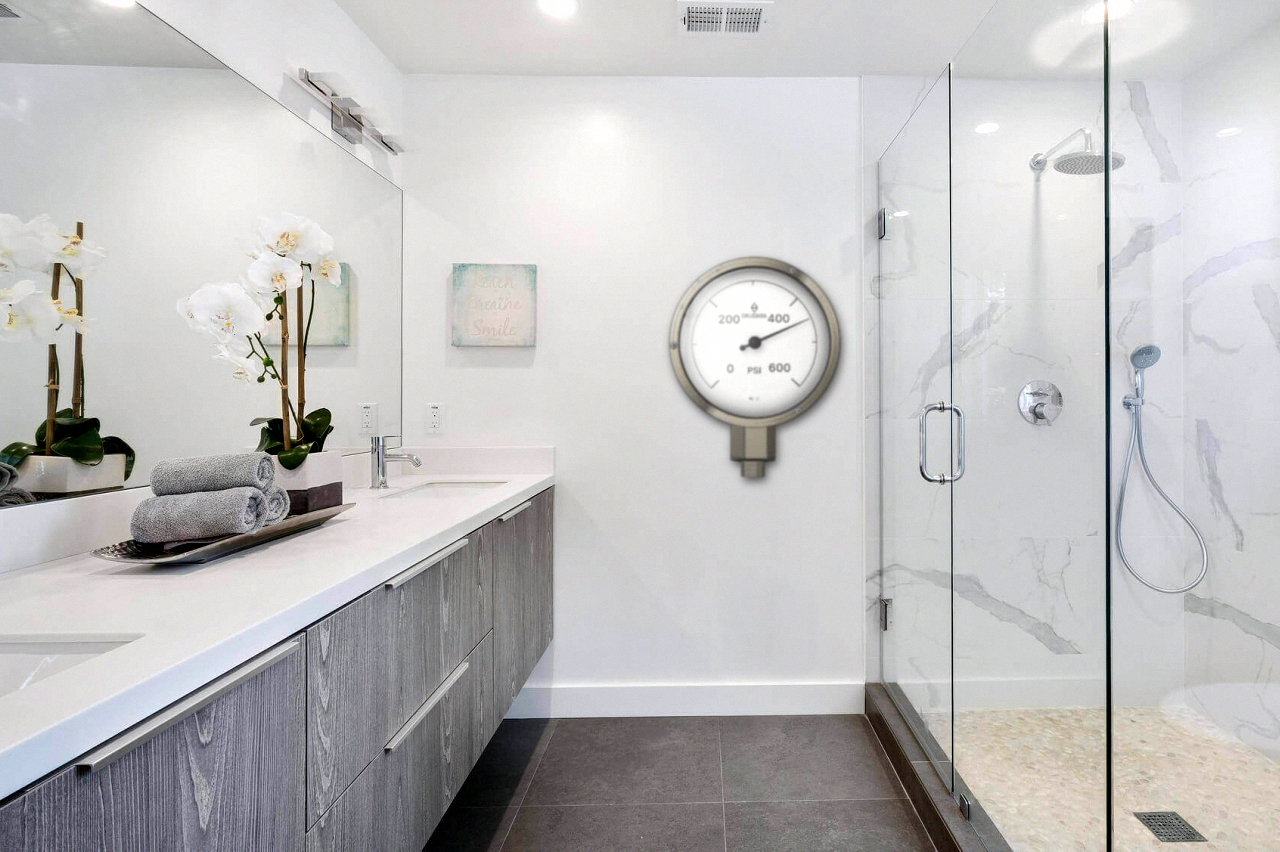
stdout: 450 (psi)
